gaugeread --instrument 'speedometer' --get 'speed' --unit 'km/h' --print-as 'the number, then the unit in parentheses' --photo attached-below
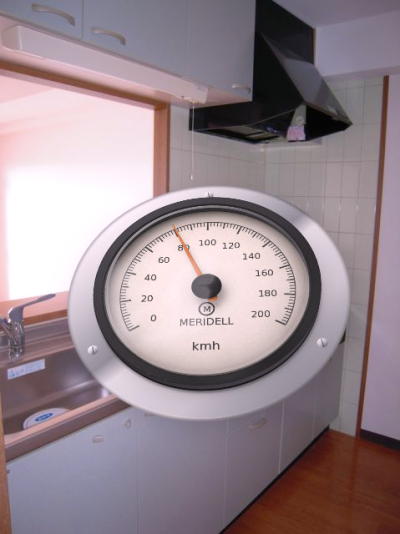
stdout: 80 (km/h)
